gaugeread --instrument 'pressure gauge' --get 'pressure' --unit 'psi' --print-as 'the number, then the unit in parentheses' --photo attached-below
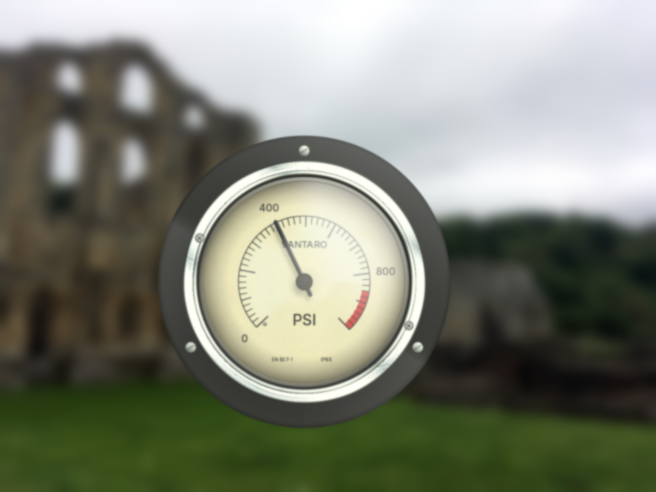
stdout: 400 (psi)
